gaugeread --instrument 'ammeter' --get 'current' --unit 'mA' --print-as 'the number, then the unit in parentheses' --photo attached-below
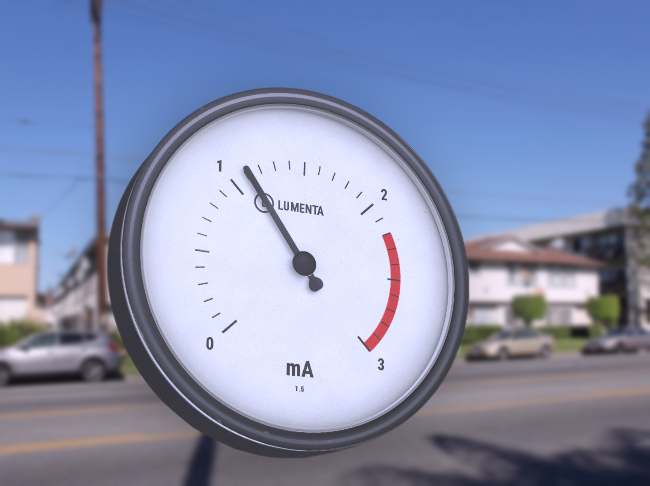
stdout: 1.1 (mA)
